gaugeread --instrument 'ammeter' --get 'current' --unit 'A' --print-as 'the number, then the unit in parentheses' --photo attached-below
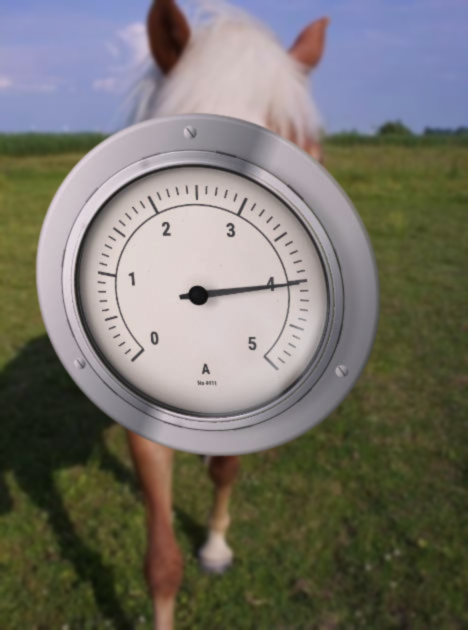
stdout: 4 (A)
